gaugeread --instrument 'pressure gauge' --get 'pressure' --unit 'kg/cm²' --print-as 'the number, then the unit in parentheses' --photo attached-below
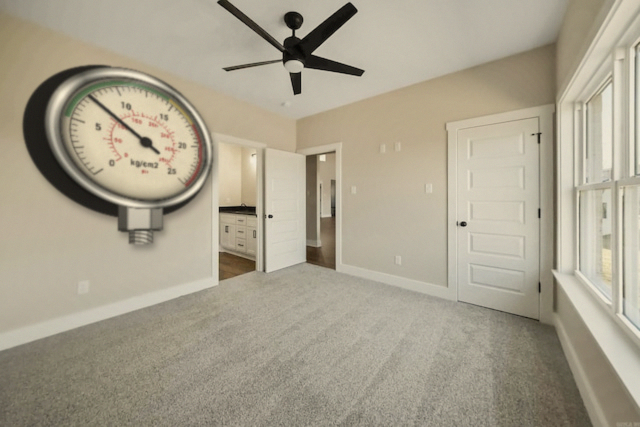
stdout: 7.5 (kg/cm²)
